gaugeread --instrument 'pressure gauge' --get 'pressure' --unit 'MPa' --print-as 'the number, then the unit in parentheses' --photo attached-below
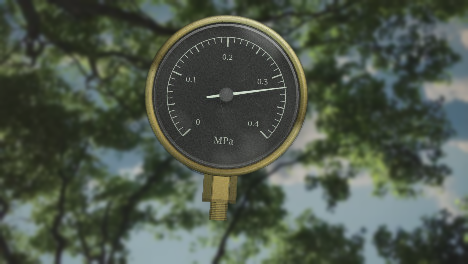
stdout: 0.32 (MPa)
